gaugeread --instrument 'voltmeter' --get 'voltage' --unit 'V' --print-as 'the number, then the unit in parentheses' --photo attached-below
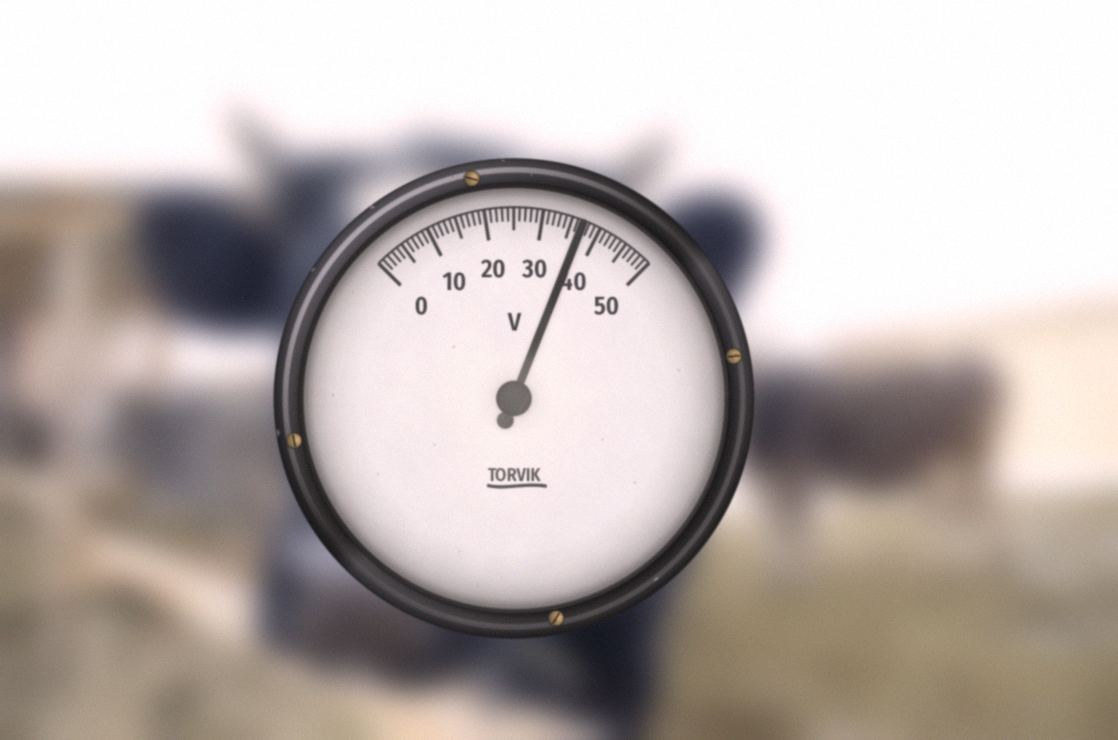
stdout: 37 (V)
